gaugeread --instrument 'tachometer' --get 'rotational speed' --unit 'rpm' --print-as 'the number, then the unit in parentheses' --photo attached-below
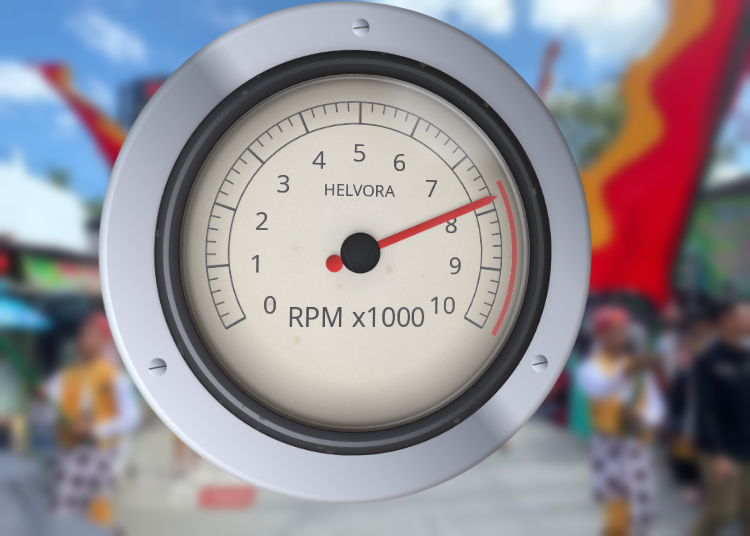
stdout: 7800 (rpm)
